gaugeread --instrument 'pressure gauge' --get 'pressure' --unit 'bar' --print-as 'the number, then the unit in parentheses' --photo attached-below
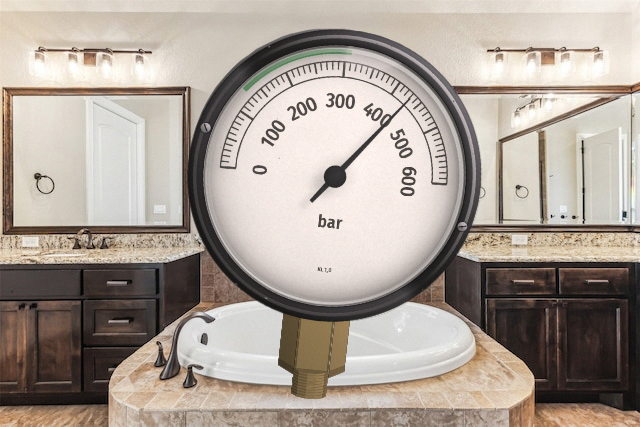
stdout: 430 (bar)
